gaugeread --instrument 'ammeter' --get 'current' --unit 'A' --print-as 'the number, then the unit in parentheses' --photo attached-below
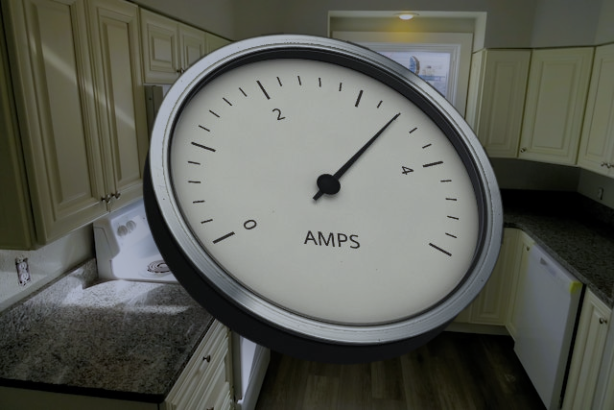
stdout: 3.4 (A)
